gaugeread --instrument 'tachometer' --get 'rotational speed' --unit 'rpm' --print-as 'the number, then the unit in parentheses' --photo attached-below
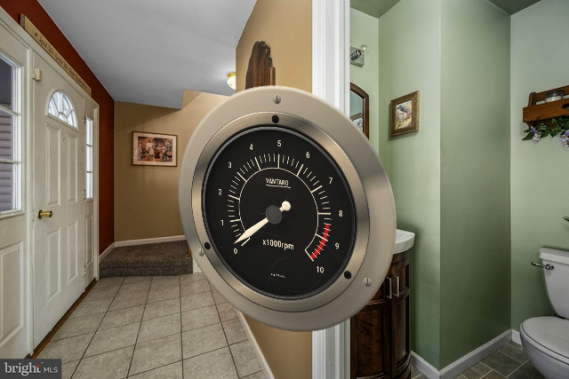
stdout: 200 (rpm)
